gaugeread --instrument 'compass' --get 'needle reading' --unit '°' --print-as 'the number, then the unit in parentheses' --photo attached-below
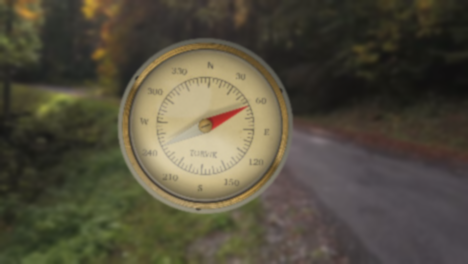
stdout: 60 (°)
